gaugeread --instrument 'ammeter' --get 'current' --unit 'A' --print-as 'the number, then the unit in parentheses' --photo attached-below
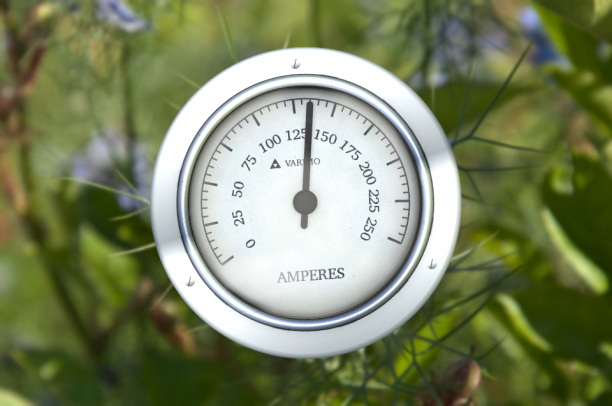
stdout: 135 (A)
